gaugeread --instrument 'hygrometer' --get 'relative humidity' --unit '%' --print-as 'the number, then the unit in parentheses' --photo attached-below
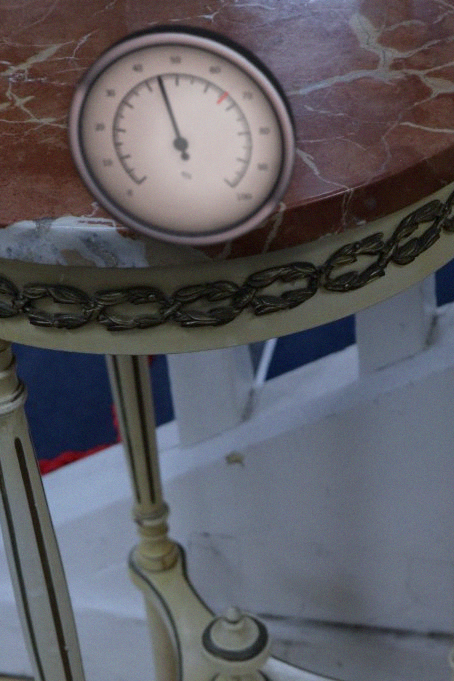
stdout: 45 (%)
